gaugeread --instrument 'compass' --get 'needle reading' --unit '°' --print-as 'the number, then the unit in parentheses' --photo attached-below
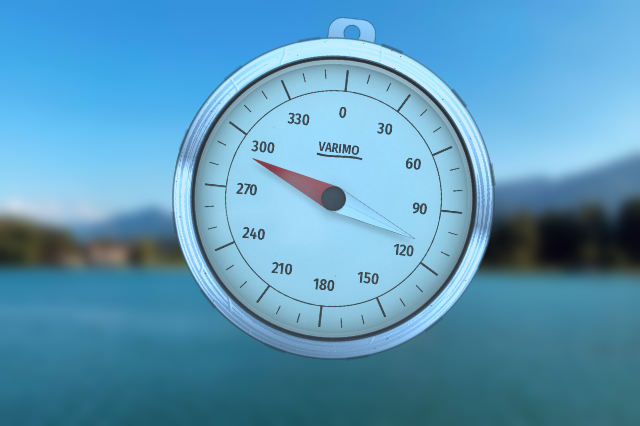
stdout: 290 (°)
